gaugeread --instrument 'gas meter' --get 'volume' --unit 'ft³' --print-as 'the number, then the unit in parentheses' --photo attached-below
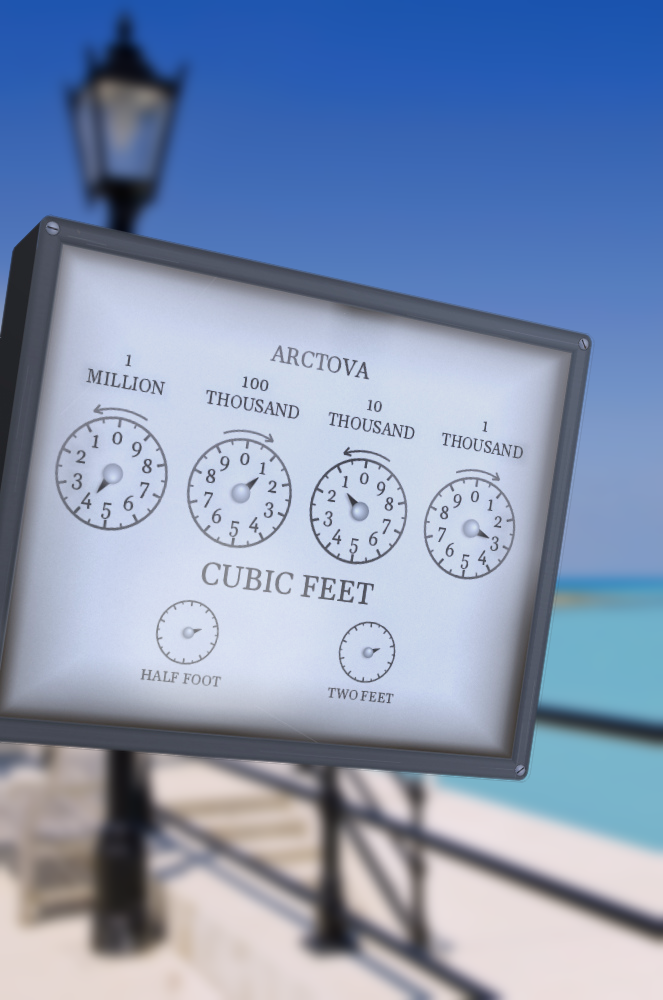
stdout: 411300 (ft³)
